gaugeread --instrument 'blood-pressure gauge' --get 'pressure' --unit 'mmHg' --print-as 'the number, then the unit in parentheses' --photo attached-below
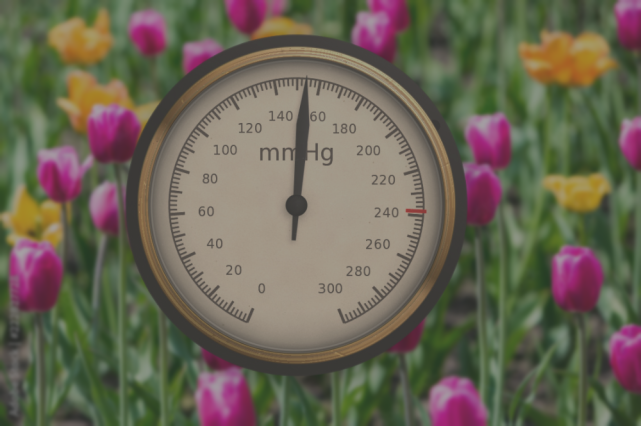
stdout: 154 (mmHg)
